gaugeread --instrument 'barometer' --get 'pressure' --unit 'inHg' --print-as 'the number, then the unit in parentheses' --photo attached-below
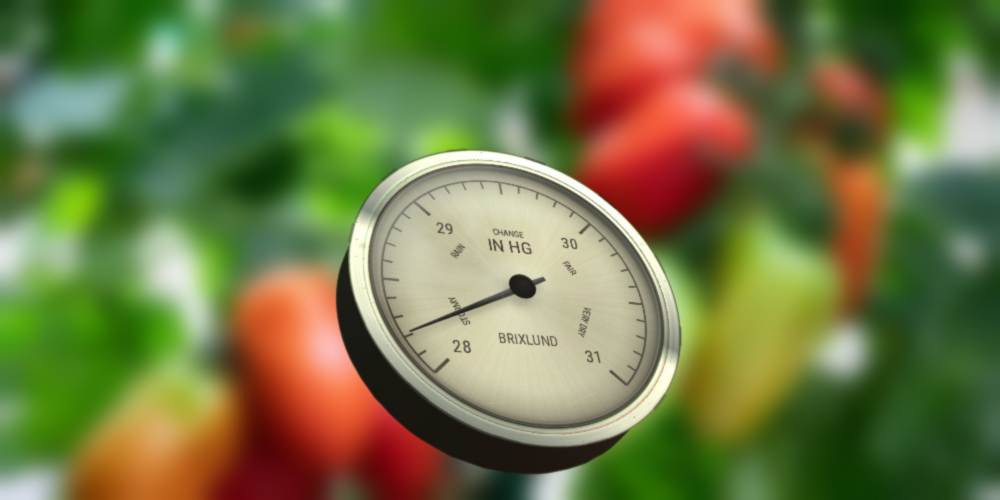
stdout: 28.2 (inHg)
